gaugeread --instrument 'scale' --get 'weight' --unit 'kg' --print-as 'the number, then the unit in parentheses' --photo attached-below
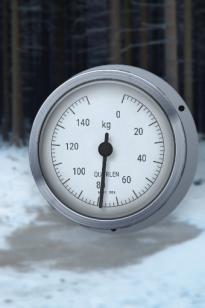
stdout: 78 (kg)
